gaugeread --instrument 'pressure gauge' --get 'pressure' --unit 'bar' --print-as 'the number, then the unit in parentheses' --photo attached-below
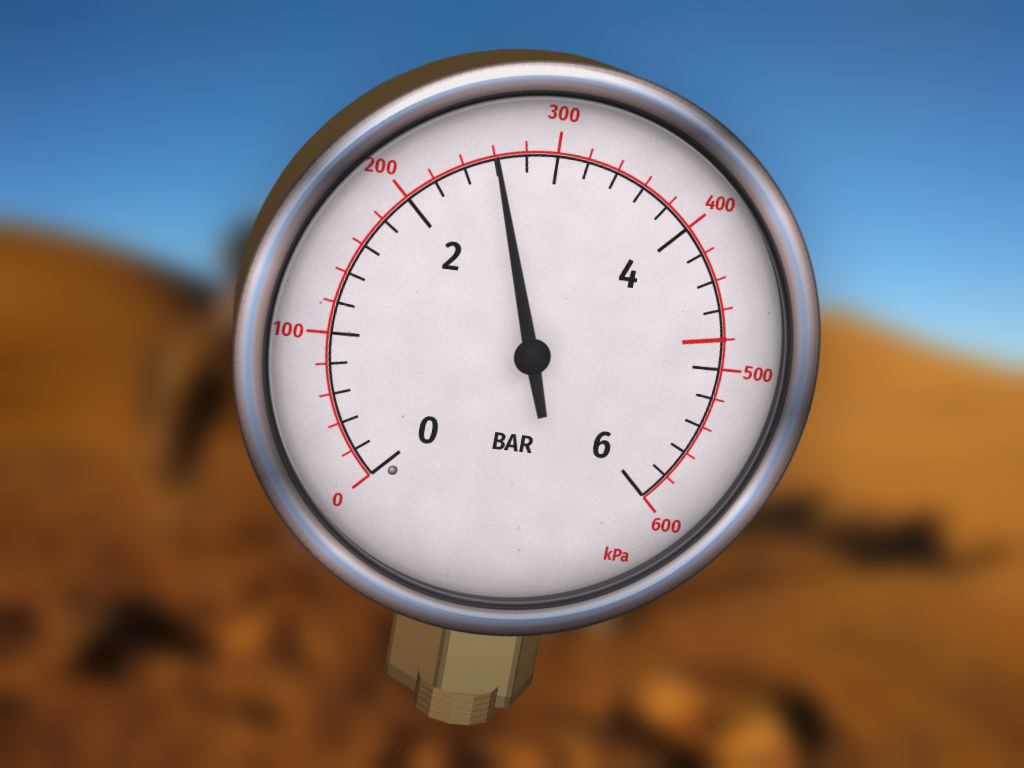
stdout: 2.6 (bar)
